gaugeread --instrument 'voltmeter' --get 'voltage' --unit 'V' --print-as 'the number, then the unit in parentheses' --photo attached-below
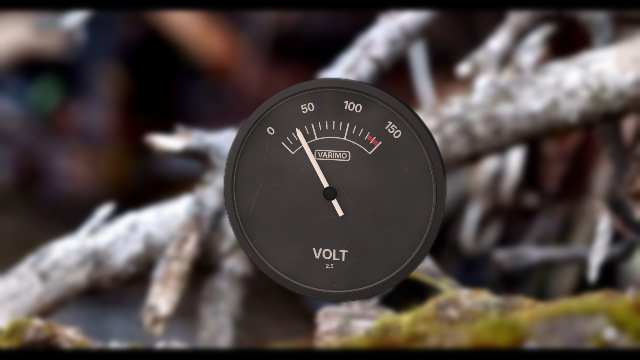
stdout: 30 (V)
